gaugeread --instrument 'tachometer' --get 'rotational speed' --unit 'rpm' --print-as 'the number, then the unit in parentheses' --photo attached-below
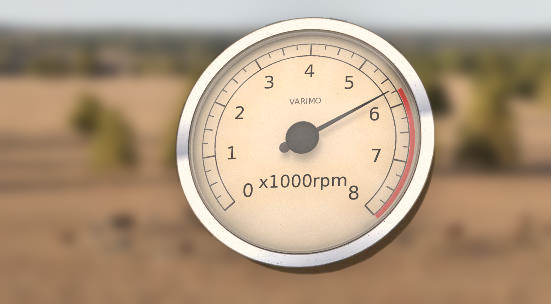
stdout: 5750 (rpm)
